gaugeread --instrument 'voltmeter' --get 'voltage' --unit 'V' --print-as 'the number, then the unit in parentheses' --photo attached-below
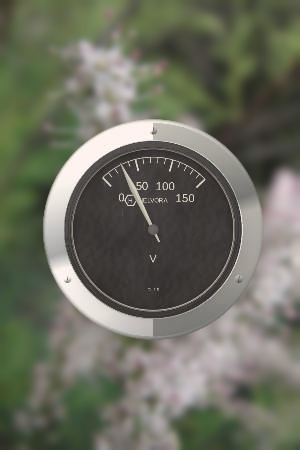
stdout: 30 (V)
